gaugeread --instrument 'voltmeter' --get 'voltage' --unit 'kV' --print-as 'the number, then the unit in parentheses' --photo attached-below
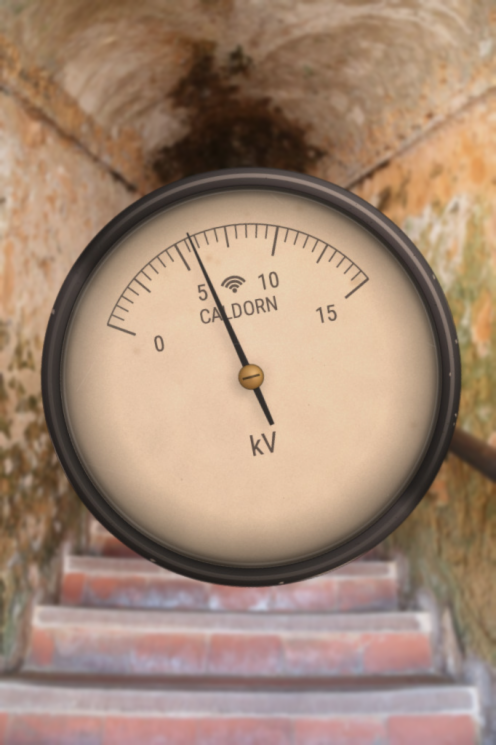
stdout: 5.75 (kV)
